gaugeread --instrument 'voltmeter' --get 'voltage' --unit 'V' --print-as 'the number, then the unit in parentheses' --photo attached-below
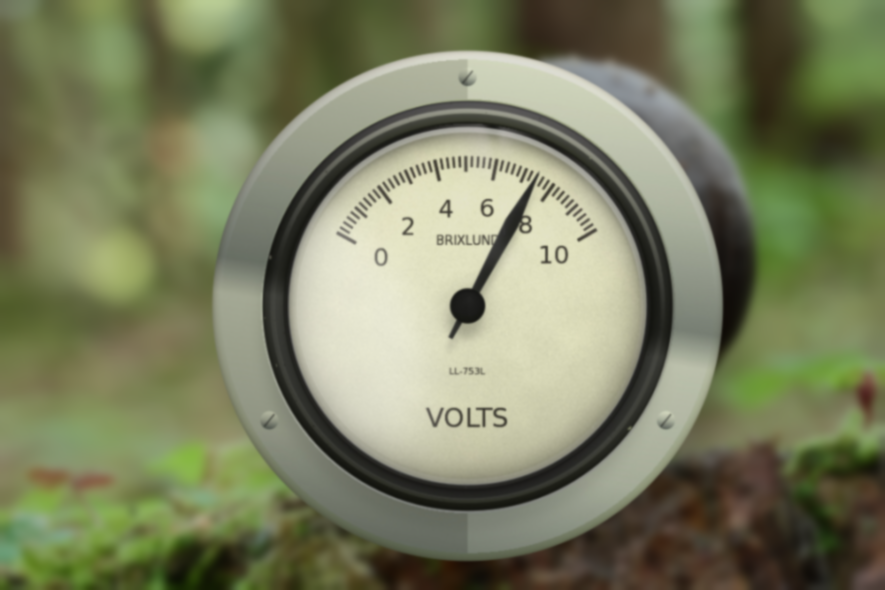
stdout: 7.4 (V)
